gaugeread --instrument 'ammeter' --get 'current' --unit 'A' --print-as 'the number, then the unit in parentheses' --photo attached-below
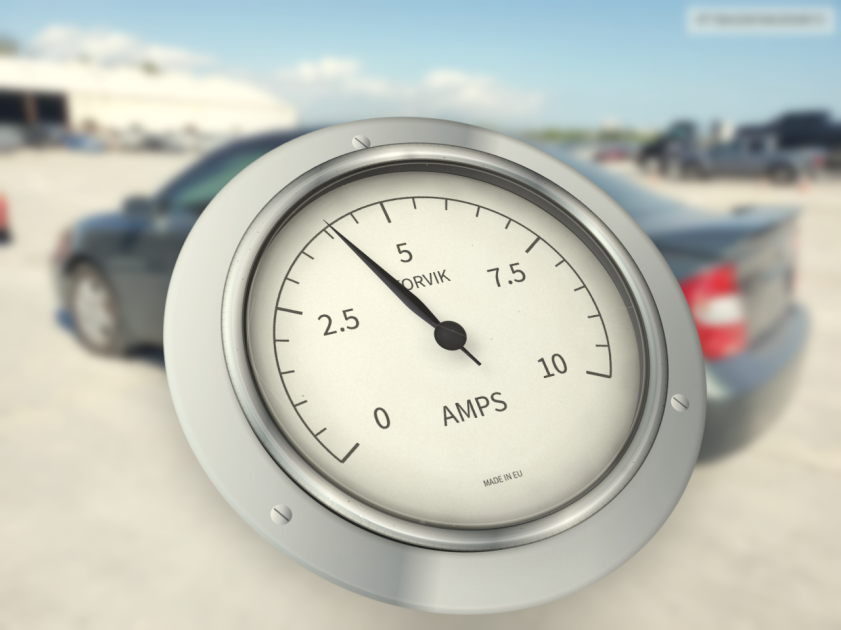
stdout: 4 (A)
